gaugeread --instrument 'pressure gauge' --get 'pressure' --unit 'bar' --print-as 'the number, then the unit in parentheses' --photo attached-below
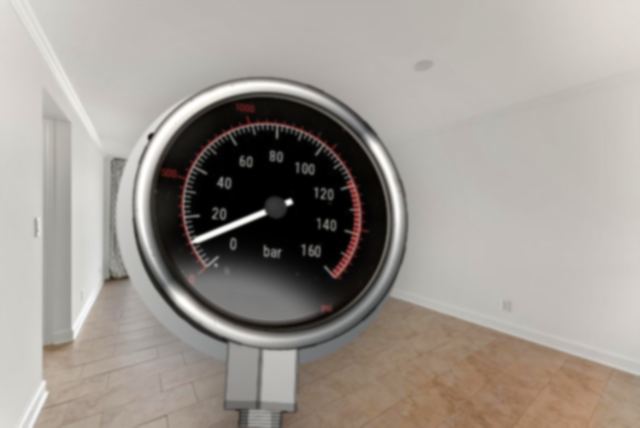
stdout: 10 (bar)
